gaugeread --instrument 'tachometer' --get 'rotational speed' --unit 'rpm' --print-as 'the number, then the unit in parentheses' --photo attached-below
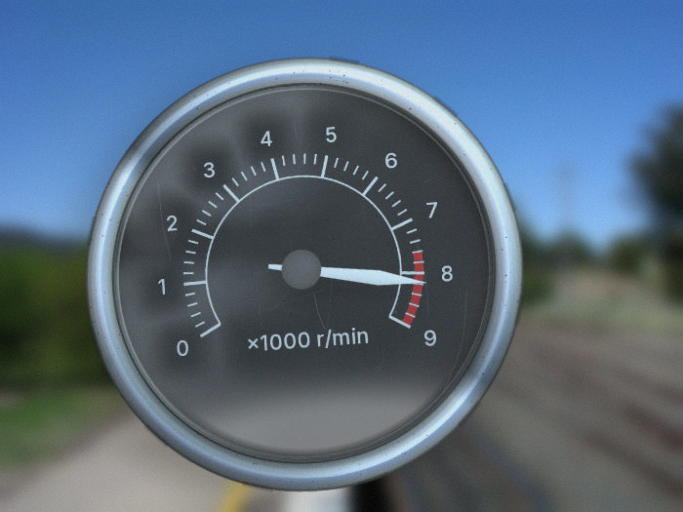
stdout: 8200 (rpm)
